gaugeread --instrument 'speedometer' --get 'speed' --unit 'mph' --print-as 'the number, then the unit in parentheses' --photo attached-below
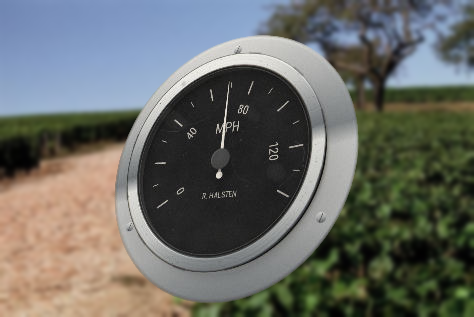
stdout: 70 (mph)
